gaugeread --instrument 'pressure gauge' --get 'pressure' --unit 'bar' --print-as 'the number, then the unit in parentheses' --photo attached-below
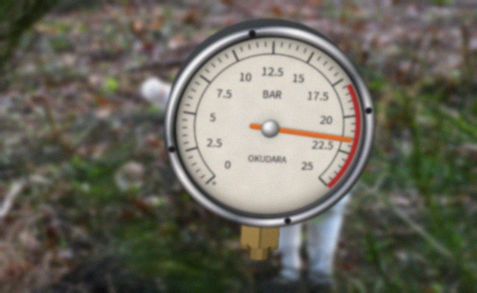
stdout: 21.5 (bar)
